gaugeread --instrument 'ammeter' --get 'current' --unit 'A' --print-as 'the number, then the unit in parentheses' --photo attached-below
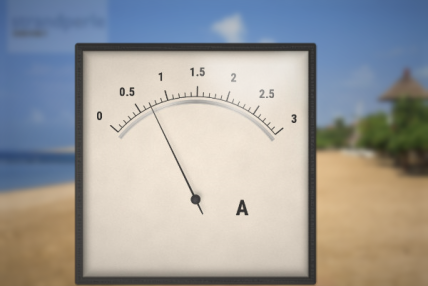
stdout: 0.7 (A)
